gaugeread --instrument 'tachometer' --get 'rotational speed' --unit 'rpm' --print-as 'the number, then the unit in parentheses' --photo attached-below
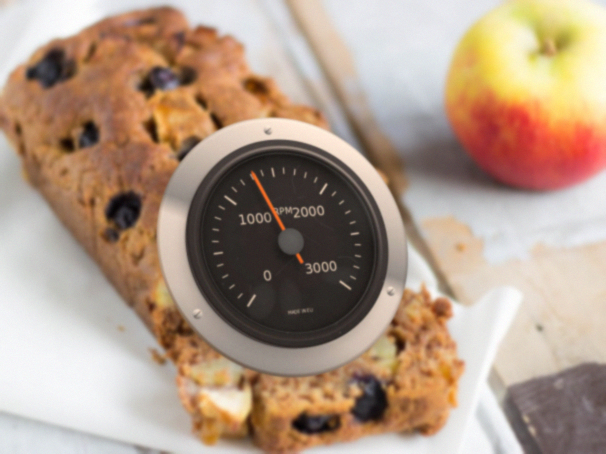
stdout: 1300 (rpm)
